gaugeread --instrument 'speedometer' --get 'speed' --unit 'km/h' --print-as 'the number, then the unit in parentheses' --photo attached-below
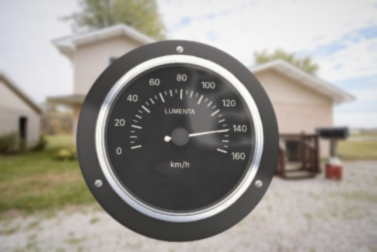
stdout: 140 (km/h)
